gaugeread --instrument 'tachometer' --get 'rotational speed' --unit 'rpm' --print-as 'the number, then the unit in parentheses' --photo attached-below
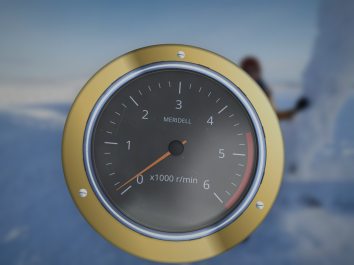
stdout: 100 (rpm)
